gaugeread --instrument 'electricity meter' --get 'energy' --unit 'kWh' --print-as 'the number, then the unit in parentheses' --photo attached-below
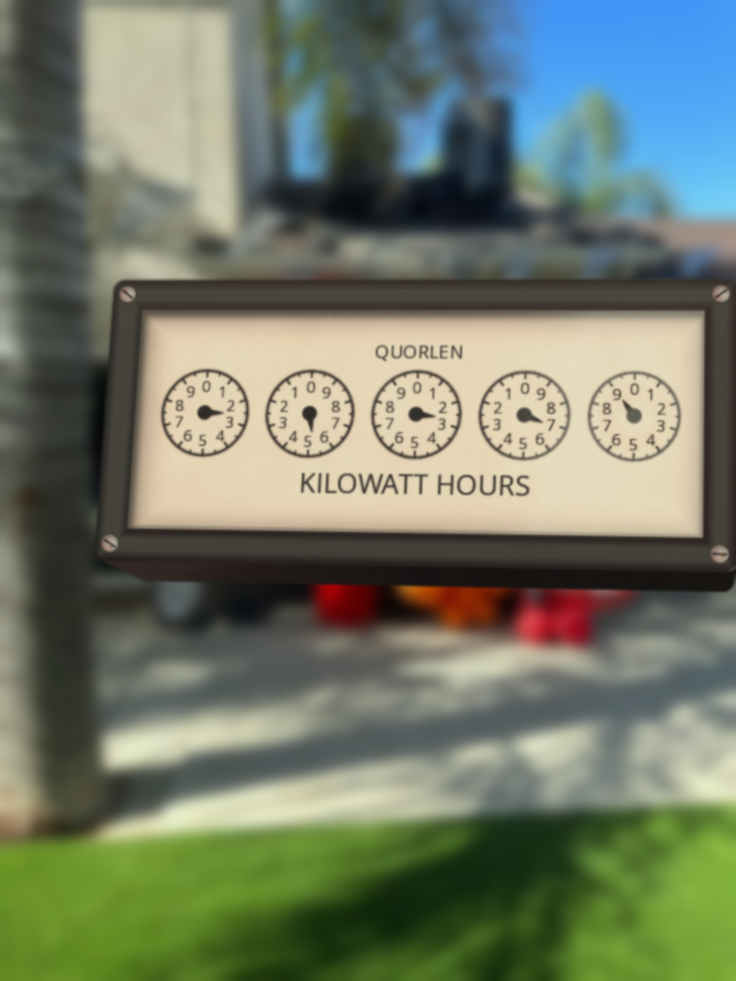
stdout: 25269 (kWh)
